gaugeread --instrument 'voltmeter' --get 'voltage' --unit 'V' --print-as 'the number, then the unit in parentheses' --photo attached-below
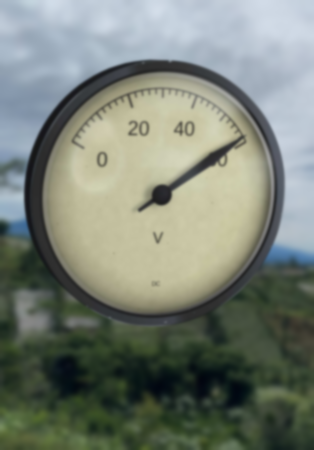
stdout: 58 (V)
